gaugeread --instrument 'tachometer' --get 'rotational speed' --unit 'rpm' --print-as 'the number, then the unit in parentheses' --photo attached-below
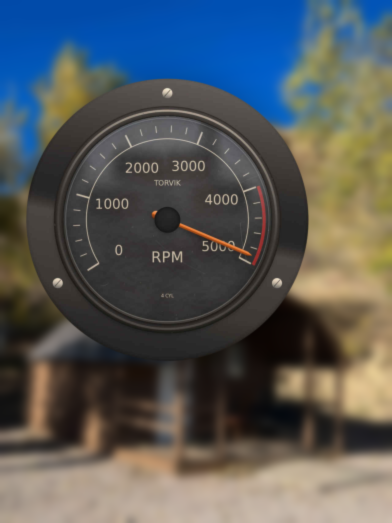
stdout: 4900 (rpm)
